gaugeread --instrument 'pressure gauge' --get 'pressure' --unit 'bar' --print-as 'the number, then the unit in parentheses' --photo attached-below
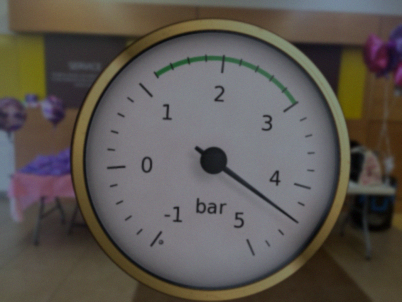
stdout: 4.4 (bar)
